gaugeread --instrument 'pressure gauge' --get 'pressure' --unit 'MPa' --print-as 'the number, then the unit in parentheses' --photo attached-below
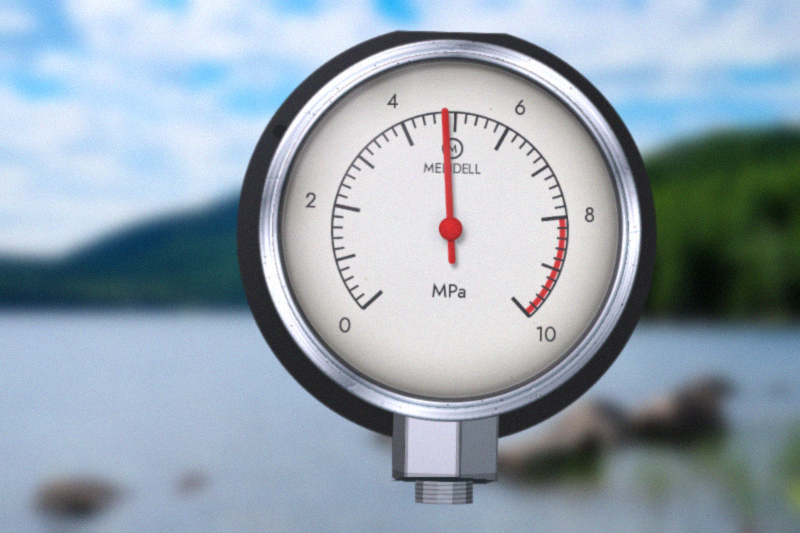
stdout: 4.8 (MPa)
